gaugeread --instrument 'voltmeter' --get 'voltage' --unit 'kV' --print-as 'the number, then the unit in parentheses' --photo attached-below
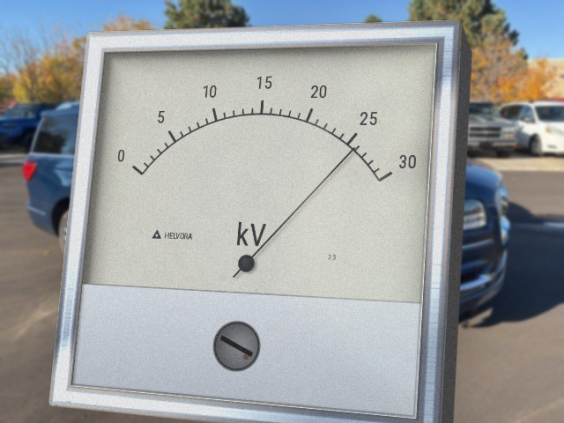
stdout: 26 (kV)
